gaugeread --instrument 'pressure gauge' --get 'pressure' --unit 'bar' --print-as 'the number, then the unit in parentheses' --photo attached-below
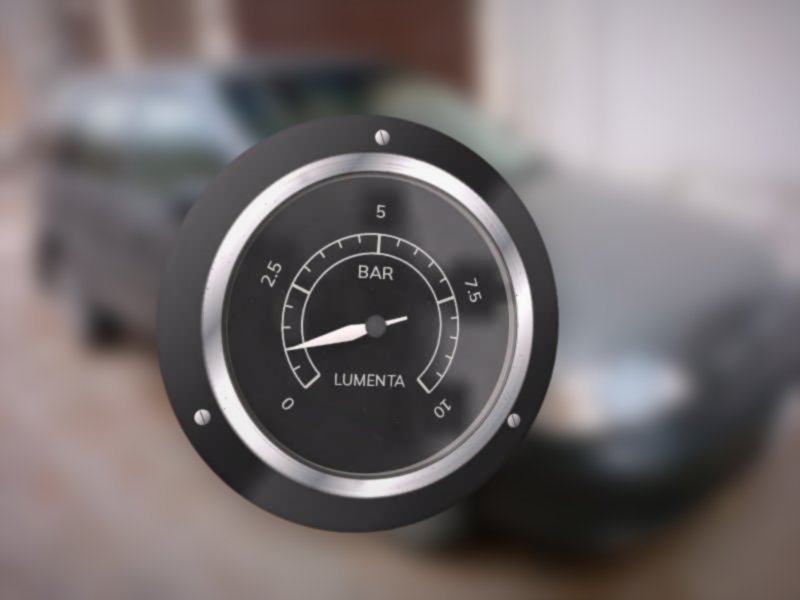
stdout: 1 (bar)
